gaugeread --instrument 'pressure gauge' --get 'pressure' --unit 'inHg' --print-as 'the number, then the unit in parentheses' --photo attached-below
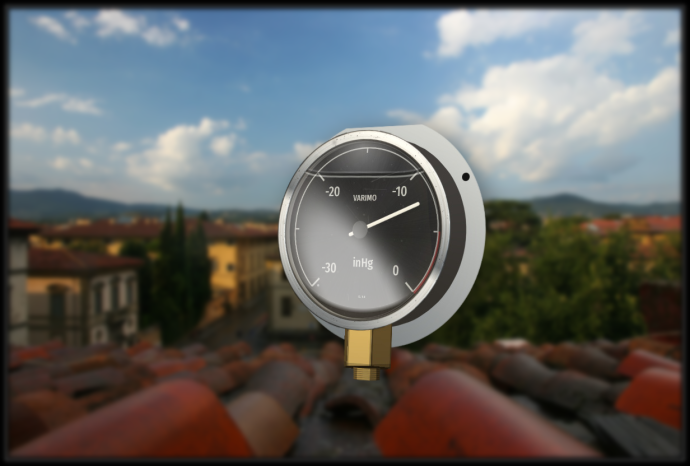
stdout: -7.5 (inHg)
